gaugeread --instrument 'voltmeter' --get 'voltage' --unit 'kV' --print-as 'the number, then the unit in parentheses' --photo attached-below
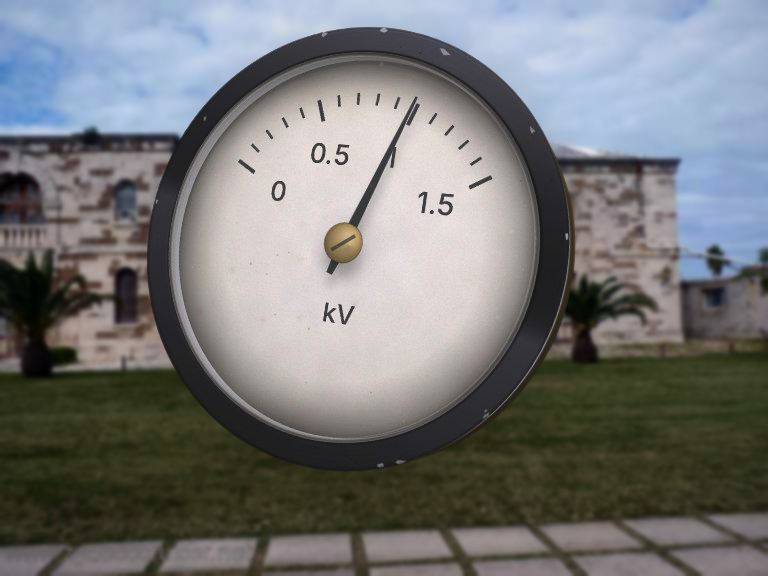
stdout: 1 (kV)
